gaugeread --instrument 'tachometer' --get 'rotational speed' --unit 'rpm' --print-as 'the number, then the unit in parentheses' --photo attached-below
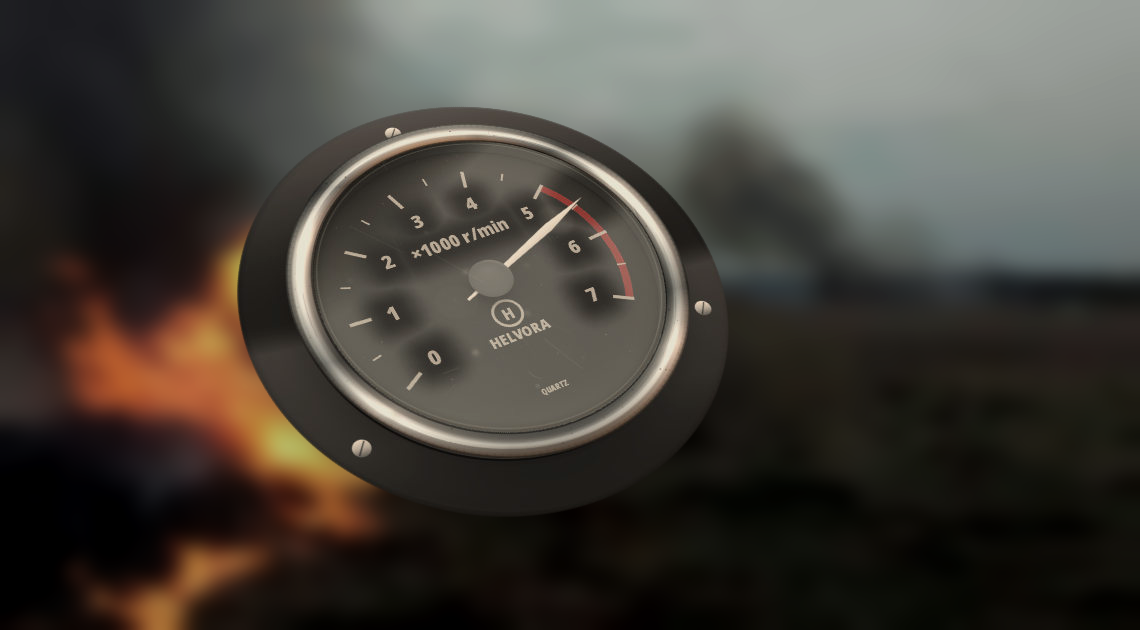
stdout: 5500 (rpm)
